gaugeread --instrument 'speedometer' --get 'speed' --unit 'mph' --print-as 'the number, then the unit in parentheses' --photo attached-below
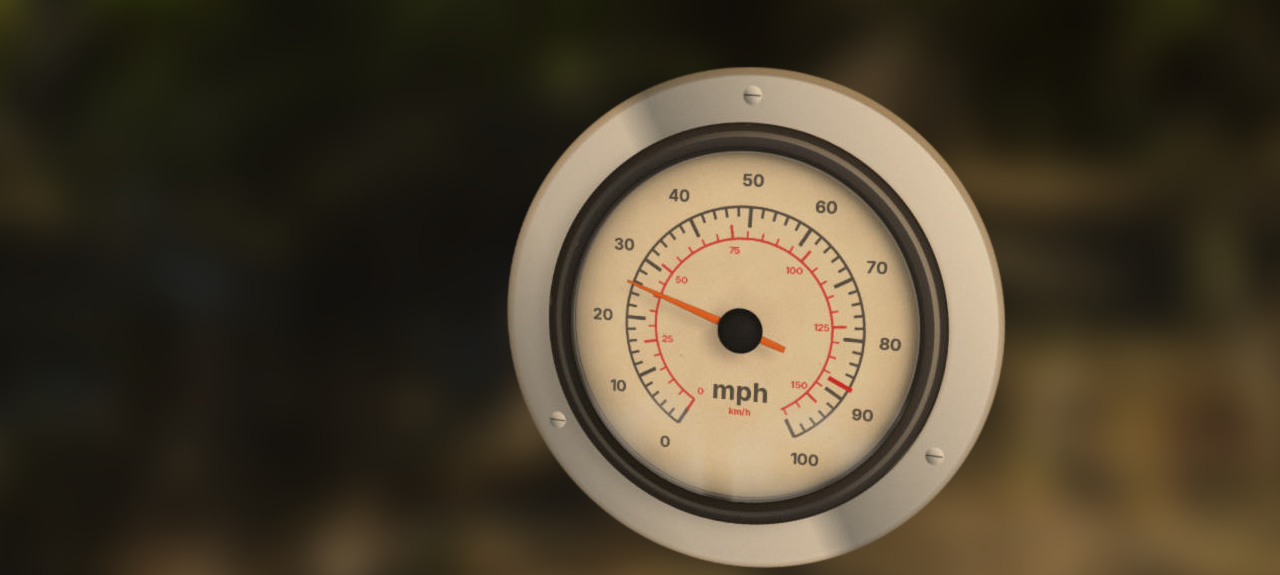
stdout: 26 (mph)
